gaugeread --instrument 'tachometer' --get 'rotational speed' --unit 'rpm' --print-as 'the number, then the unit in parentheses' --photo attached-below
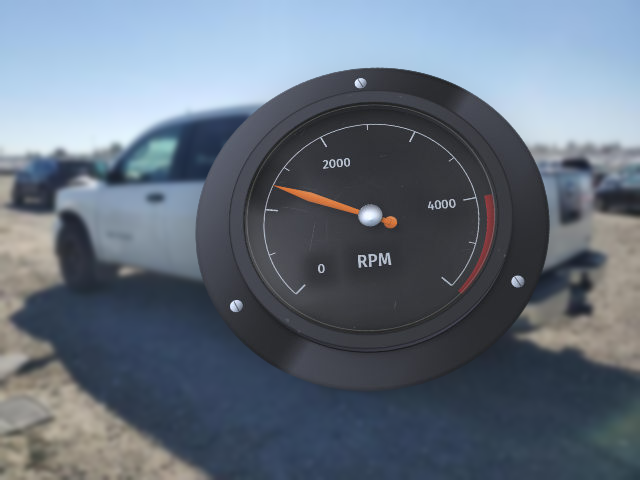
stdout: 1250 (rpm)
